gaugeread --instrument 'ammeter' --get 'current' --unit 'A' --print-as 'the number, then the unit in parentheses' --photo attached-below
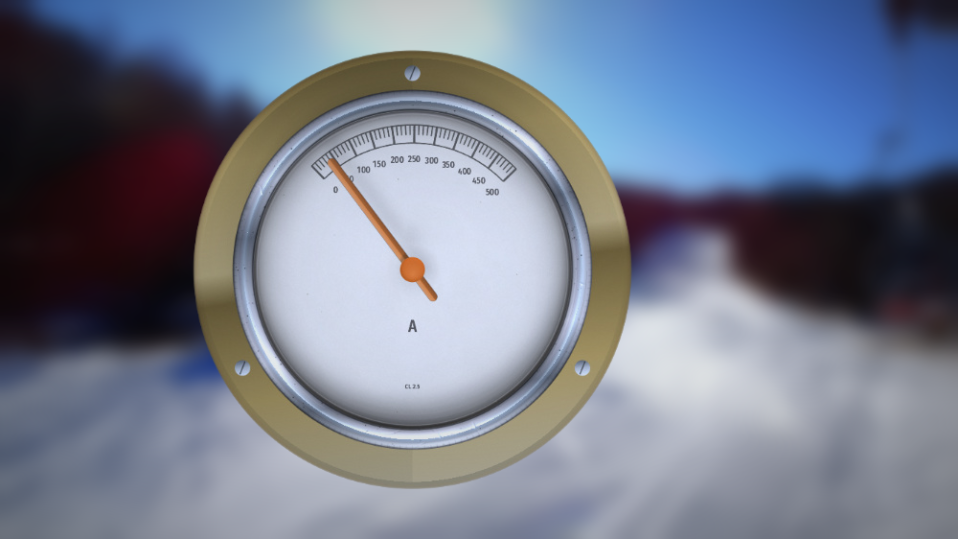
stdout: 40 (A)
